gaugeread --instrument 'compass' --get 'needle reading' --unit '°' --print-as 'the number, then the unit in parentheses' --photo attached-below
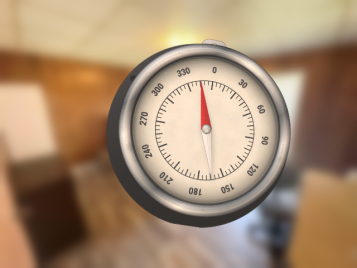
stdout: 345 (°)
